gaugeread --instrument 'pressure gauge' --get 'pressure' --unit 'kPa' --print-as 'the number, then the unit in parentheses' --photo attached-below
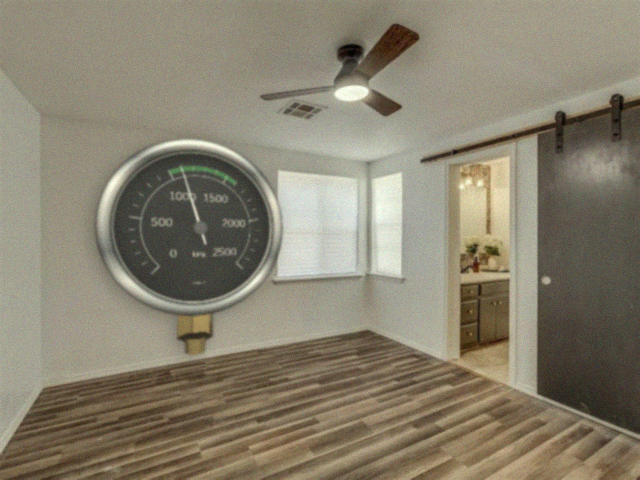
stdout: 1100 (kPa)
